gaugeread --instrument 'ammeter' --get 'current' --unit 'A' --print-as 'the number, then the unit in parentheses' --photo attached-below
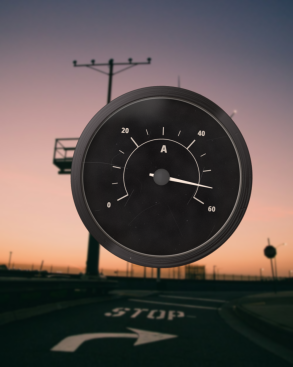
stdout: 55 (A)
